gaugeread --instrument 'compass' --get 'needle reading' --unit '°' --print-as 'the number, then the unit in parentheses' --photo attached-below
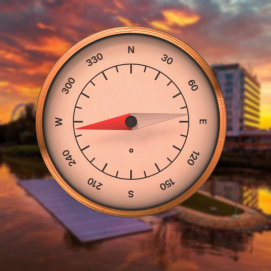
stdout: 262.5 (°)
